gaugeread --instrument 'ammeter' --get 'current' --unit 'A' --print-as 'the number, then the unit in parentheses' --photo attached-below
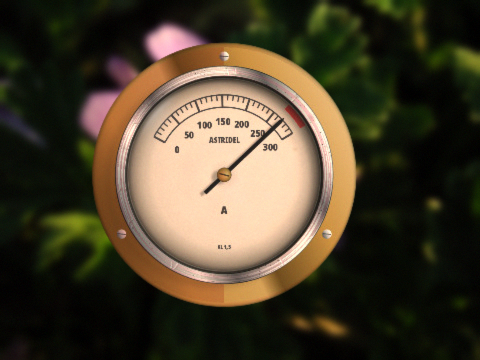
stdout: 270 (A)
